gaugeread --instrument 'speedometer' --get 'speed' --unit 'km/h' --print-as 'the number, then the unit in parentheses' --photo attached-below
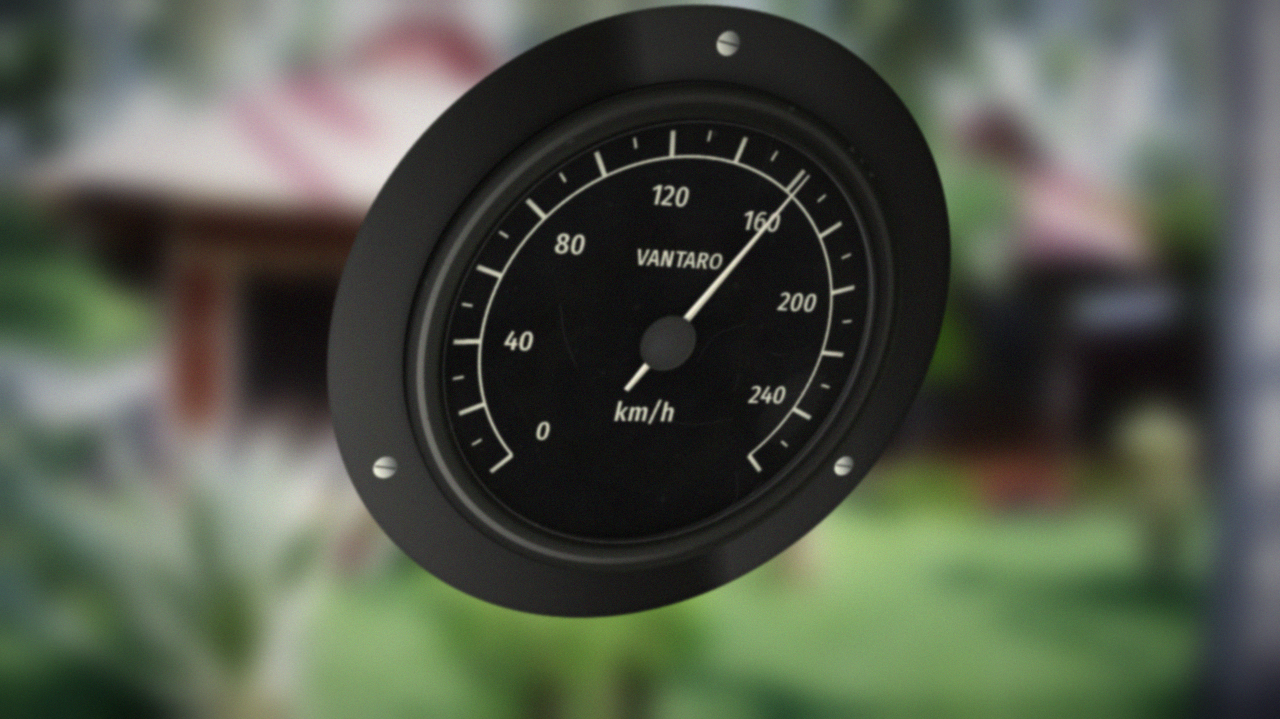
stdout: 160 (km/h)
